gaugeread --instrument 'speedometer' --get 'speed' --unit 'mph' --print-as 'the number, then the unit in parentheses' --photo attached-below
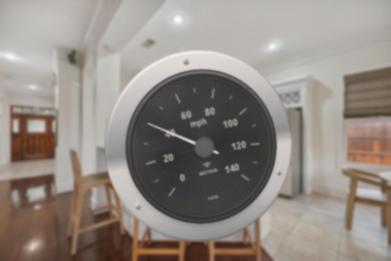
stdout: 40 (mph)
